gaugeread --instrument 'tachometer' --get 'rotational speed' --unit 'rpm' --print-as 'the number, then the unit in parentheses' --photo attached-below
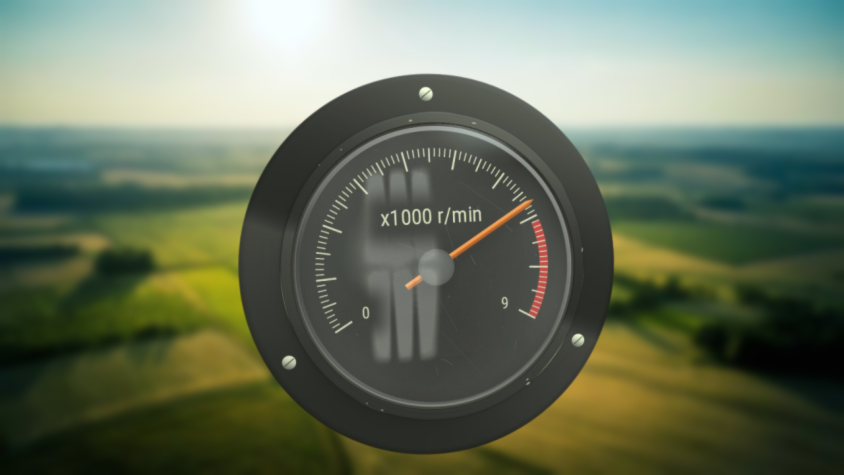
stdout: 6700 (rpm)
